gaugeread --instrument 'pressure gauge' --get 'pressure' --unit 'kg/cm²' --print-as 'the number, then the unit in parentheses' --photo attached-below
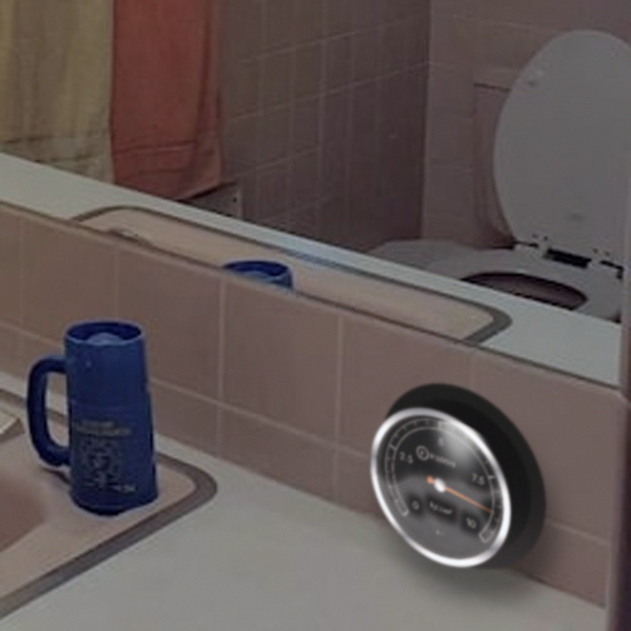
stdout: 8.75 (kg/cm²)
